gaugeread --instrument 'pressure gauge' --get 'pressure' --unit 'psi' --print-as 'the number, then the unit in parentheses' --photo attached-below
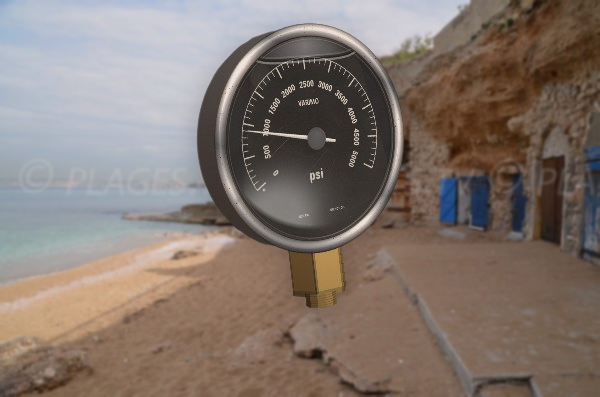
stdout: 900 (psi)
